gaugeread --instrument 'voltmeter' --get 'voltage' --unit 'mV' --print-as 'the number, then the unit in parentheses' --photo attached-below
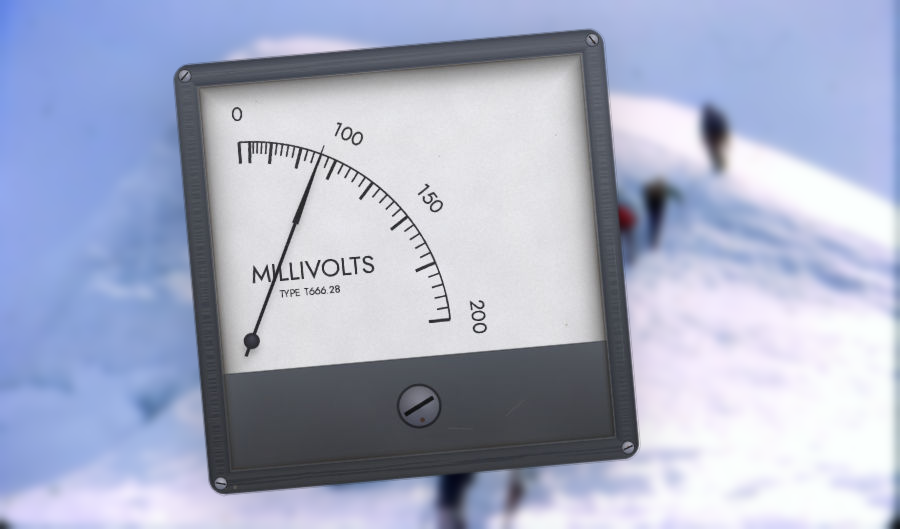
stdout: 90 (mV)
